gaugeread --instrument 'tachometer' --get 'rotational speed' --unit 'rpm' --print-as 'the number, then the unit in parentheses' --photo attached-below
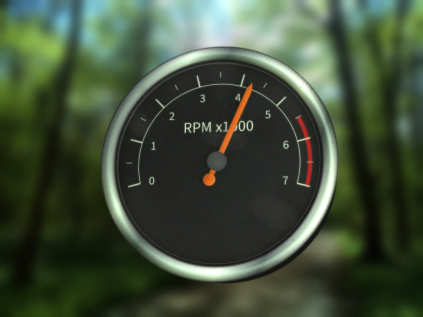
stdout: 4250 (rpm)
